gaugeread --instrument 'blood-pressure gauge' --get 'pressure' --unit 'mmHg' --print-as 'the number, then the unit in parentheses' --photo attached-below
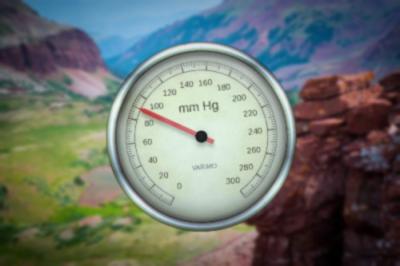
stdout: 90 (mmHg)
